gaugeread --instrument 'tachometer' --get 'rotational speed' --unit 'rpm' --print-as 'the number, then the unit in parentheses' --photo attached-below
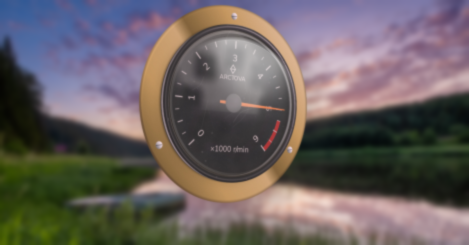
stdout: 5000 (rpm)
